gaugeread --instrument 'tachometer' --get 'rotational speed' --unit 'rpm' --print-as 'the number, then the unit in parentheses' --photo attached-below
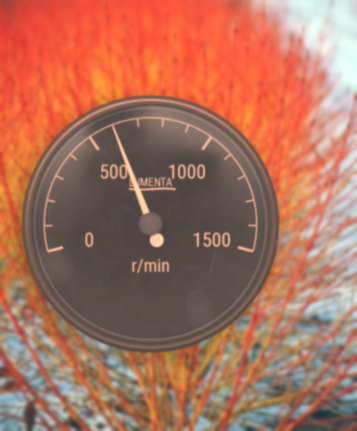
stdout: 600 (rpm)
